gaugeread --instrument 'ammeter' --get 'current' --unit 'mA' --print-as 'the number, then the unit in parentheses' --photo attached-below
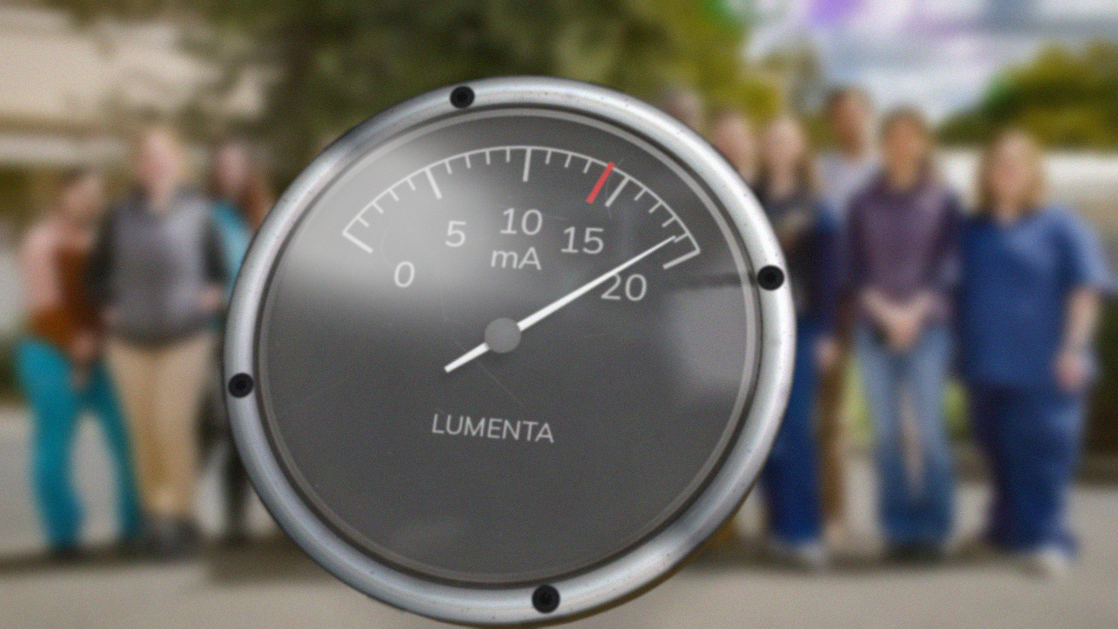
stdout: 19 (mA)
